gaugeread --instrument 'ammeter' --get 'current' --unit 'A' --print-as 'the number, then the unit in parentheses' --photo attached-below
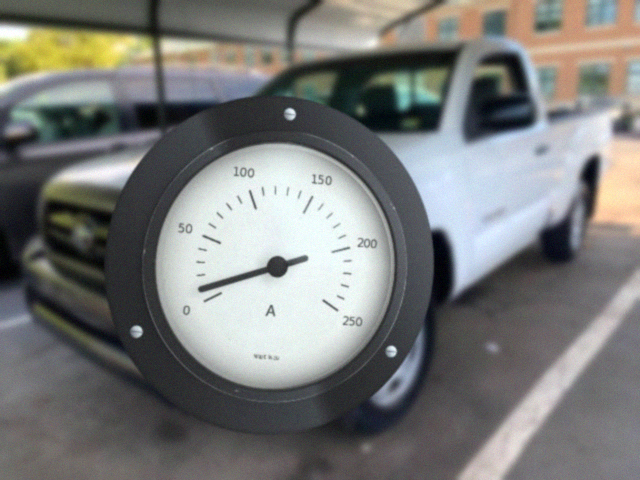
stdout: 10 (A)
